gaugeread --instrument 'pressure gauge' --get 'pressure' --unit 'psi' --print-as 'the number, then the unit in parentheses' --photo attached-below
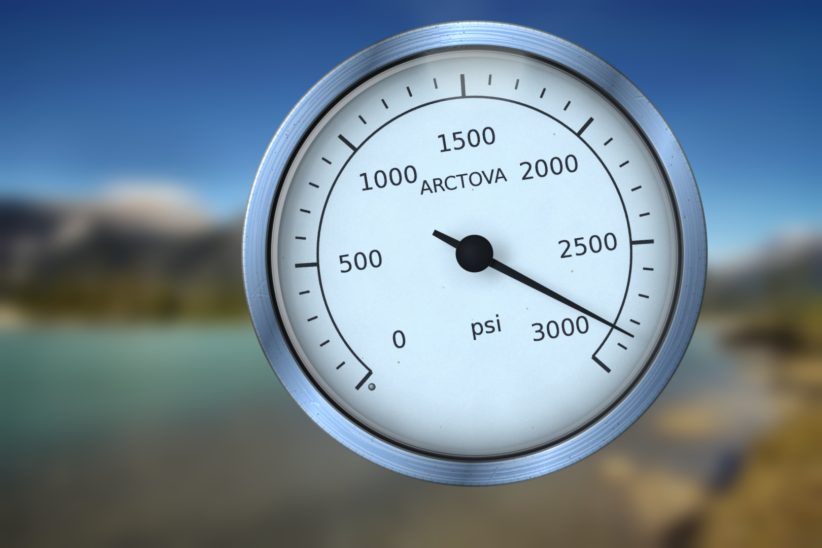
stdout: 2850 (psi)
